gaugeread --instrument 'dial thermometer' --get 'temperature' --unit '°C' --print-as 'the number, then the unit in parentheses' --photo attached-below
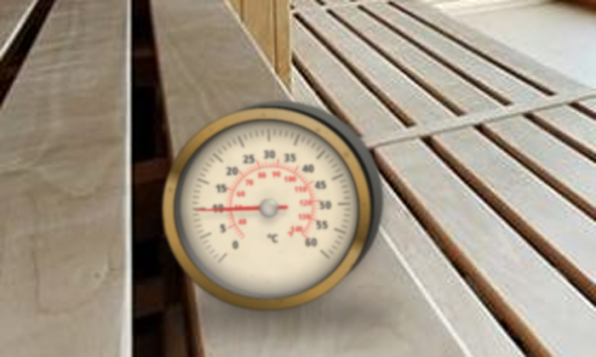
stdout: 10 (°C)
